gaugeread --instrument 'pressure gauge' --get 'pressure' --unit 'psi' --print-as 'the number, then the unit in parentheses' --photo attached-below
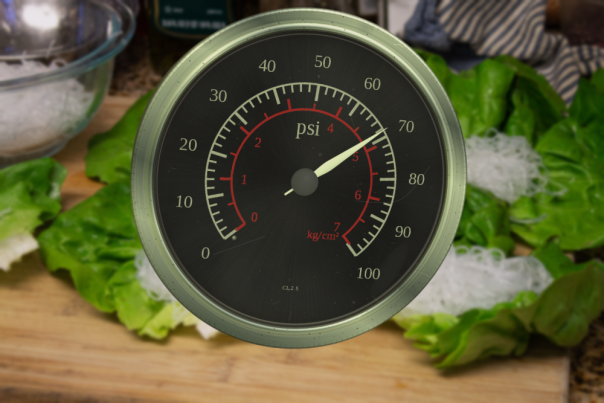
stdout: 68 (psi)
